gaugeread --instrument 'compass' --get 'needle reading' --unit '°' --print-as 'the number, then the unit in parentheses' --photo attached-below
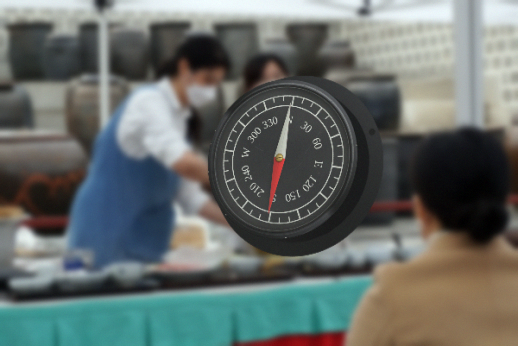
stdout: 180 (°)
